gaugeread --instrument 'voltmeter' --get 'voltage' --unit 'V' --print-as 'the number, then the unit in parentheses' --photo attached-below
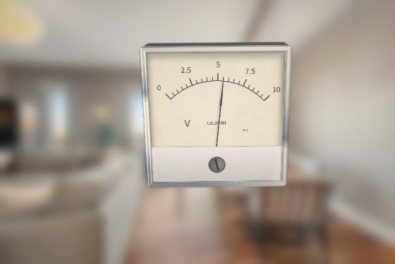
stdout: 5.5 (V)
